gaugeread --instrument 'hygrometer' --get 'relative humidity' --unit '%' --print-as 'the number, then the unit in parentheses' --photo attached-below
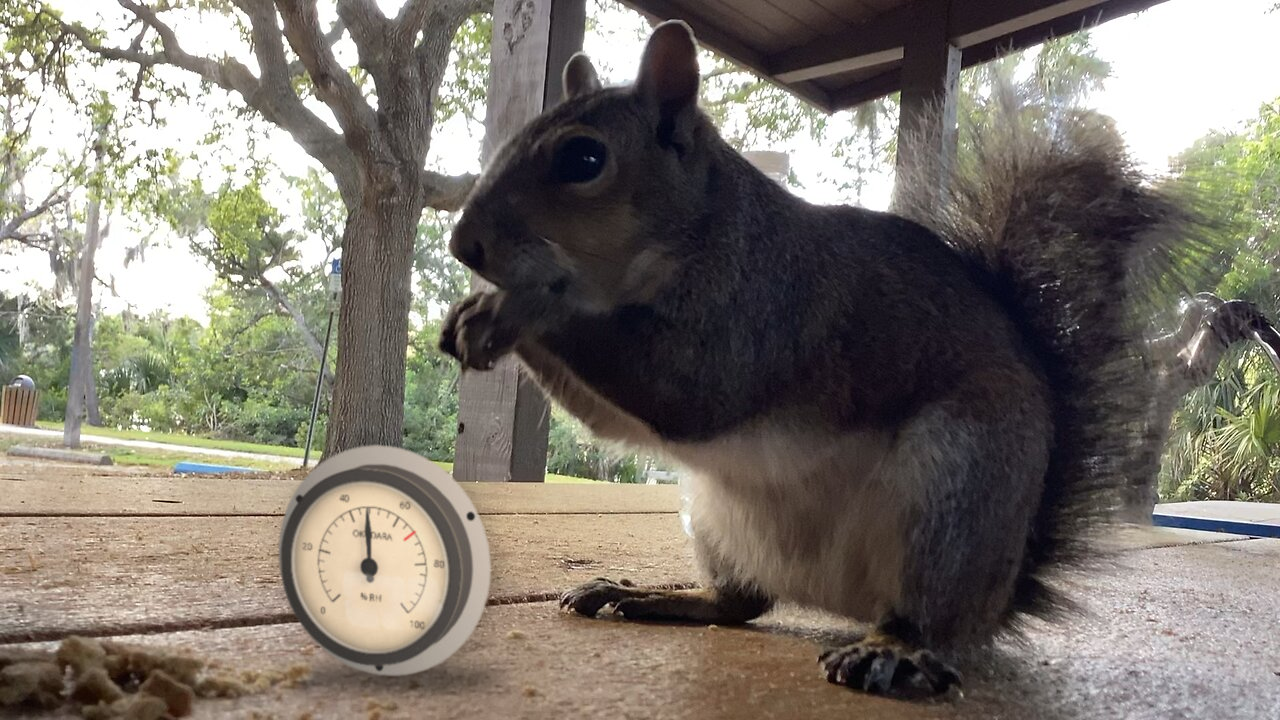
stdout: 48 (%)
